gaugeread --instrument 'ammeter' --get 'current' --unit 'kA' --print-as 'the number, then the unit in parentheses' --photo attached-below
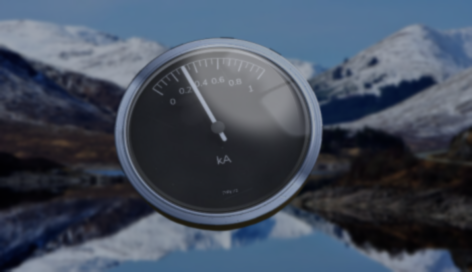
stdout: 0.3 (kA)
